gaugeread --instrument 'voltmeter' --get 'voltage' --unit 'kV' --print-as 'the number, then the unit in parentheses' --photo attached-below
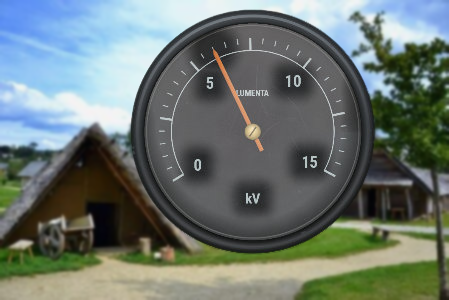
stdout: 6 (kV)
